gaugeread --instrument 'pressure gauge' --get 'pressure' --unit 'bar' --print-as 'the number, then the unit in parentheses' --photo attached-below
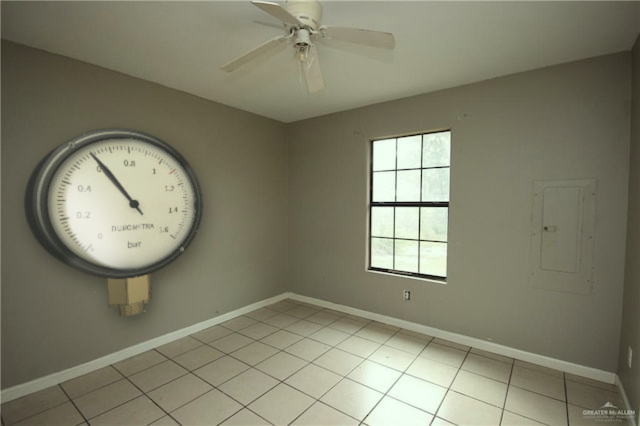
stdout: 0.6 (bar)
